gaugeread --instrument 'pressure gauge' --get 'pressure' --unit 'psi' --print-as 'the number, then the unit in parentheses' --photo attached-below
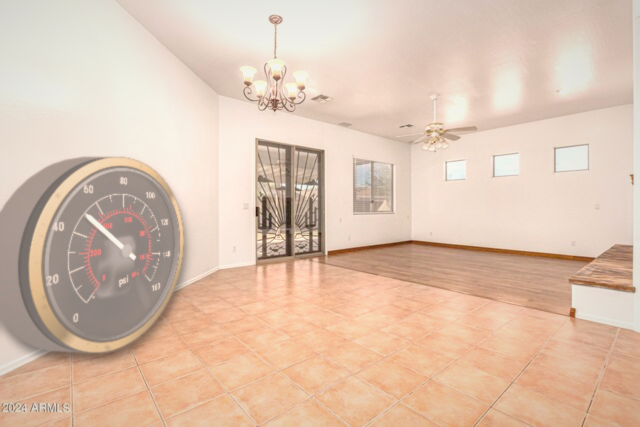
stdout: 50 (psi)
